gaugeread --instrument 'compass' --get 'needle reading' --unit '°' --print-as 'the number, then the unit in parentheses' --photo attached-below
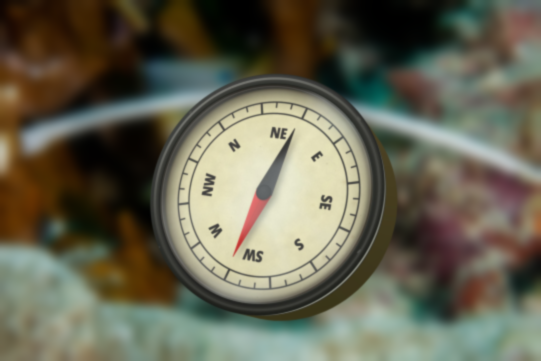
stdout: 240 (°)
